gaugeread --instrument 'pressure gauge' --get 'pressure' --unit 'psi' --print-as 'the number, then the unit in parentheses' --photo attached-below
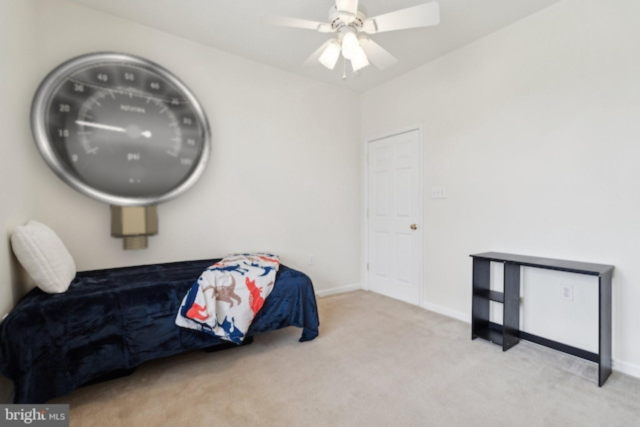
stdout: 15 (psi)
